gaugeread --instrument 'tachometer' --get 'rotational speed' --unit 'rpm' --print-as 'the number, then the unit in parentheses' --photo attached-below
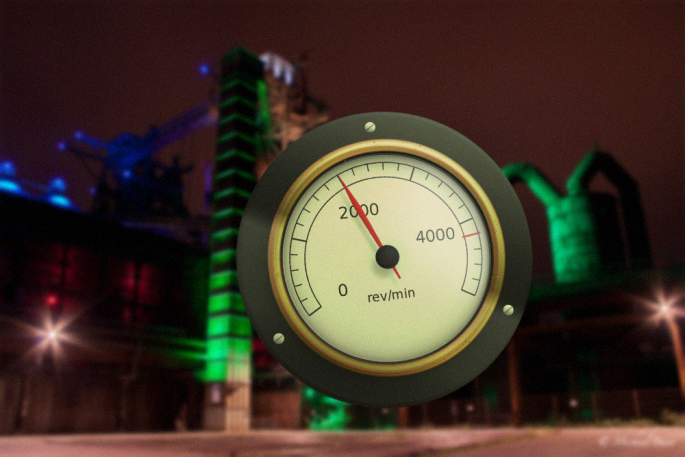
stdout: 2000 (rpm)
